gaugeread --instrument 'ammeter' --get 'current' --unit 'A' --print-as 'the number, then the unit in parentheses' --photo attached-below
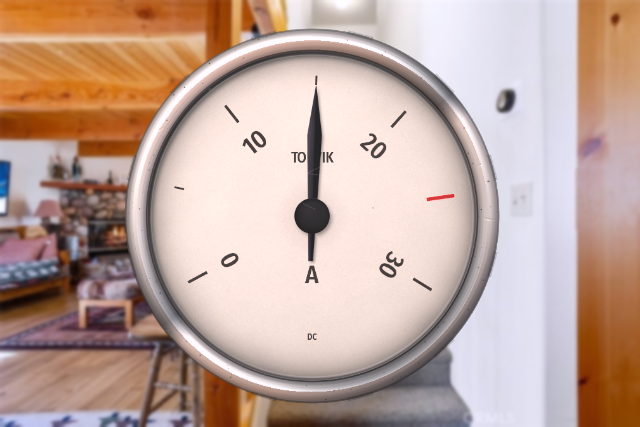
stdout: 15 (A)
